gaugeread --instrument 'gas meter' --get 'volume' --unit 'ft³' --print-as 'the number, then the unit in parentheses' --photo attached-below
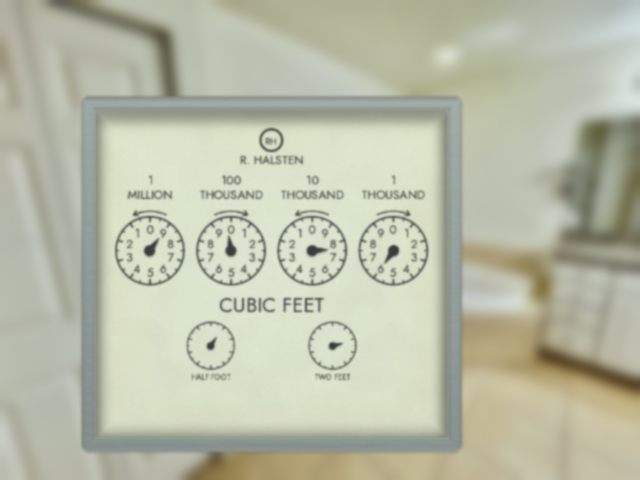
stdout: 897600 (ft³)
